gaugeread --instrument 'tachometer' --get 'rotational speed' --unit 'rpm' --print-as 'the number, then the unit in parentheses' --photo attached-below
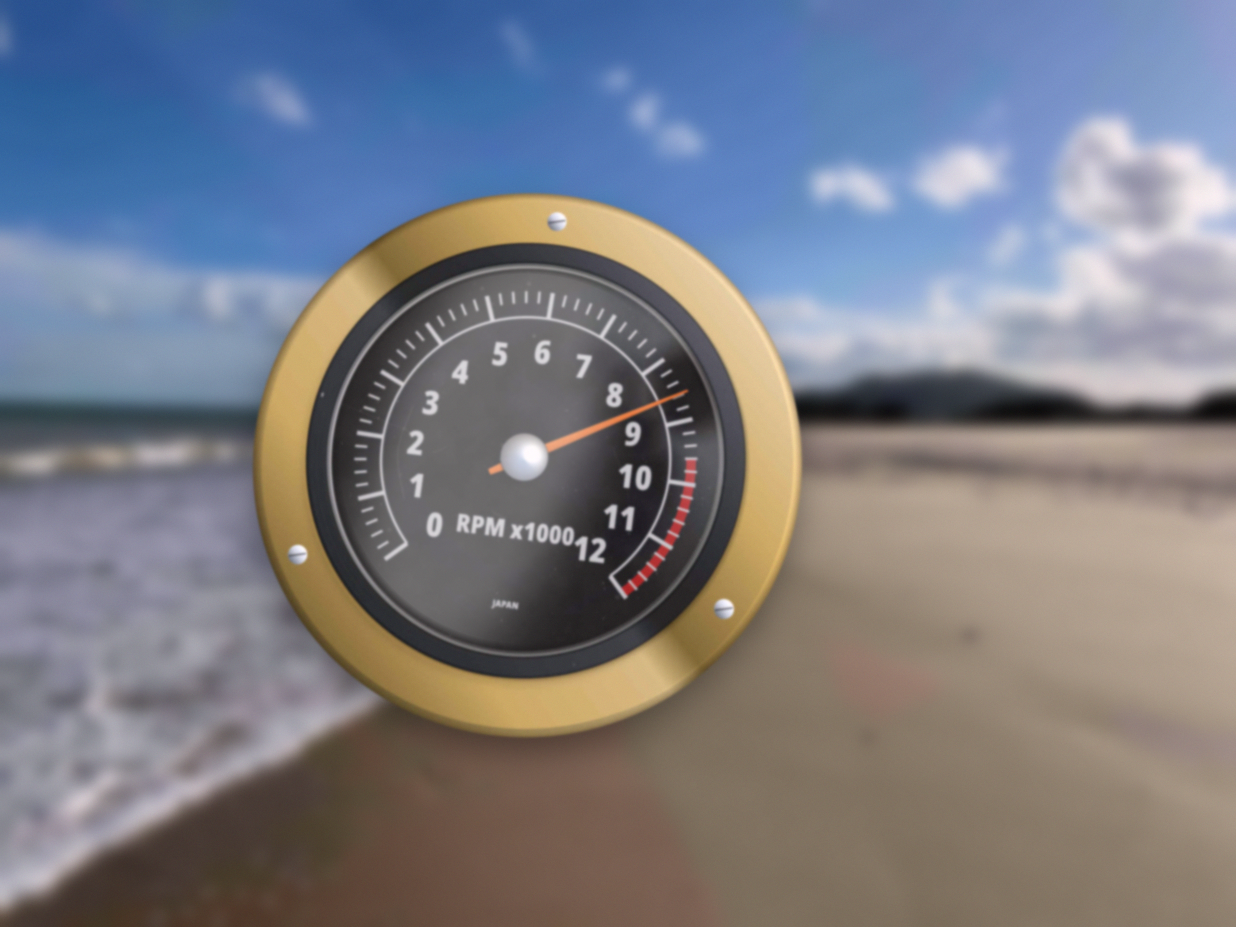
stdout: 8600 (rpm)
